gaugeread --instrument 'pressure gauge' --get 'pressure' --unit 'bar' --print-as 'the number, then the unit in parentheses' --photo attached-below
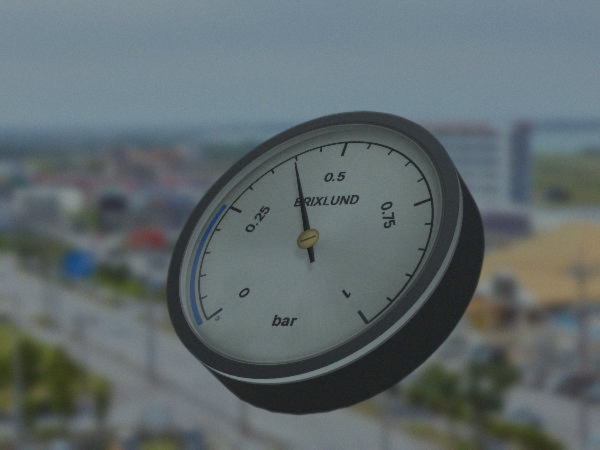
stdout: 0.4 (bar)
